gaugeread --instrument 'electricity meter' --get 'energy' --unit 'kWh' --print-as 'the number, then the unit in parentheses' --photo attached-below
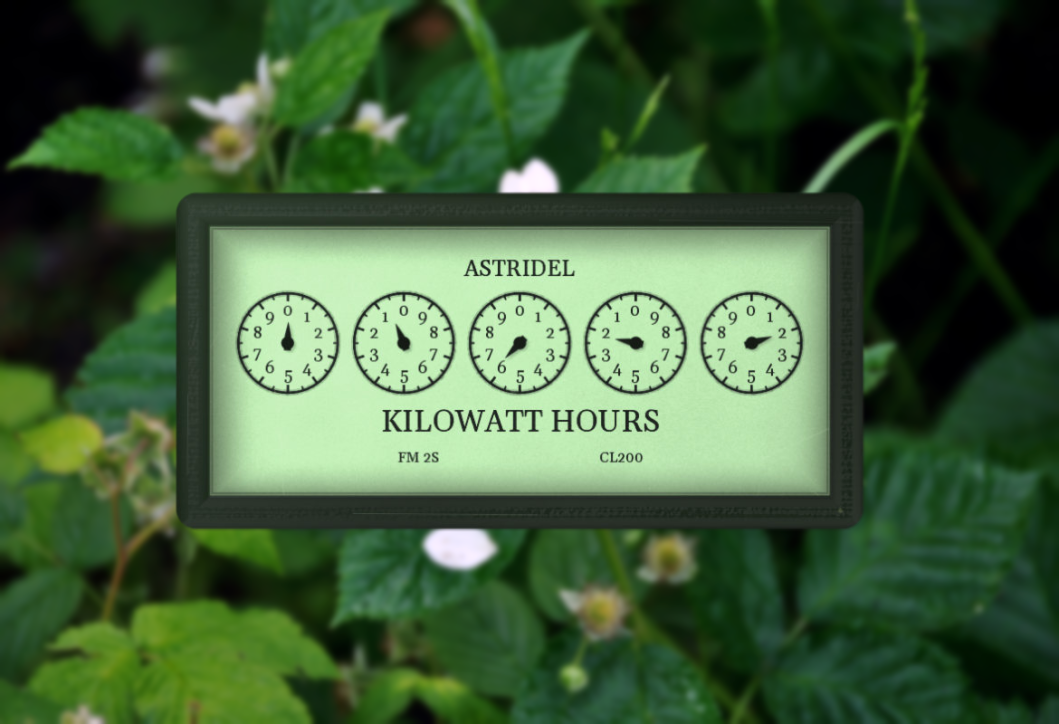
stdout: 622 (kWh)
